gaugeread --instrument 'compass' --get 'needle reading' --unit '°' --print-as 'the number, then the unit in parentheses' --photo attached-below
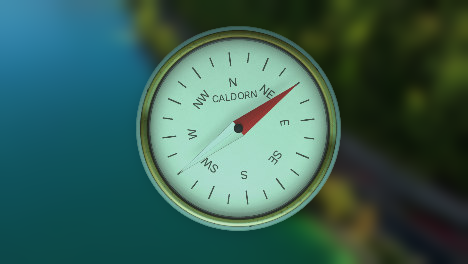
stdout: 60 (°)
